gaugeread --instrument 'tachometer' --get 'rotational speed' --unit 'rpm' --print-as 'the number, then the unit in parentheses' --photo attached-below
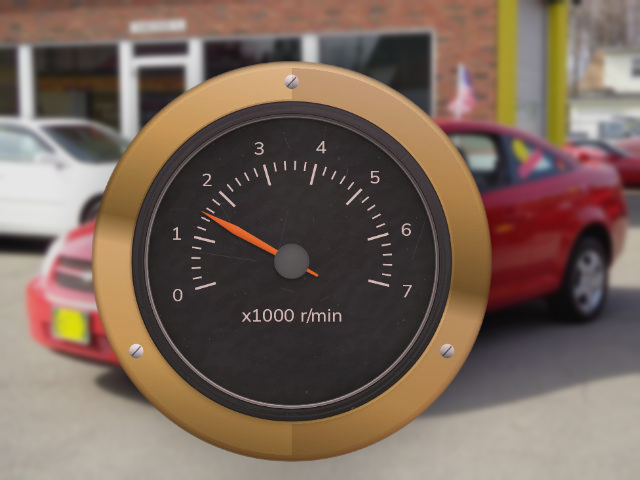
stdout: 1500 (rpm)
